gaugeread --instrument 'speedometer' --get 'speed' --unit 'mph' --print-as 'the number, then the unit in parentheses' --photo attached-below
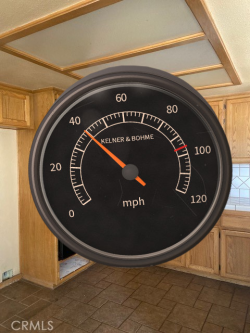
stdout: 40 (mph)
